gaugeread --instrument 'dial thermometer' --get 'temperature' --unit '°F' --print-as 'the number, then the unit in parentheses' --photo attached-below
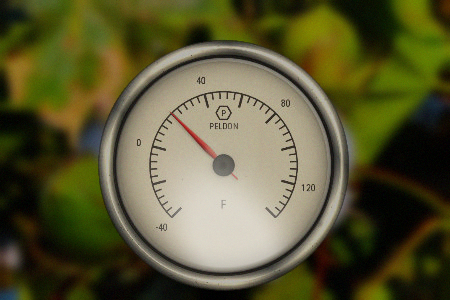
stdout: 20 (°F)
